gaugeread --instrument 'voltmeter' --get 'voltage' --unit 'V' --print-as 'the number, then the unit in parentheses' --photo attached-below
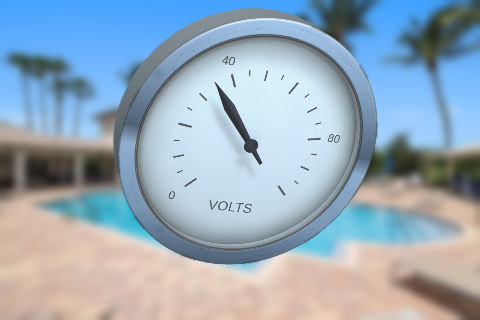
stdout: 35 (V)
